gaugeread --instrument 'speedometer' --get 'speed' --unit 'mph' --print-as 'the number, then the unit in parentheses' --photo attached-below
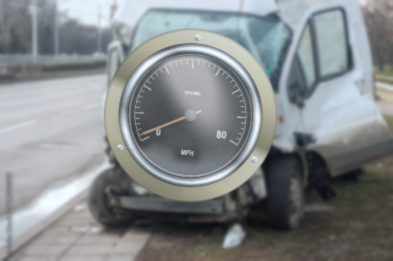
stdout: 2 (mph)
